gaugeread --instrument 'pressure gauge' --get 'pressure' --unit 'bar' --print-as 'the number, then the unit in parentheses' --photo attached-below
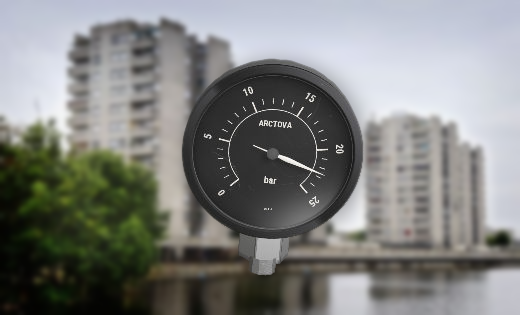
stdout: 22.5 (bar)
